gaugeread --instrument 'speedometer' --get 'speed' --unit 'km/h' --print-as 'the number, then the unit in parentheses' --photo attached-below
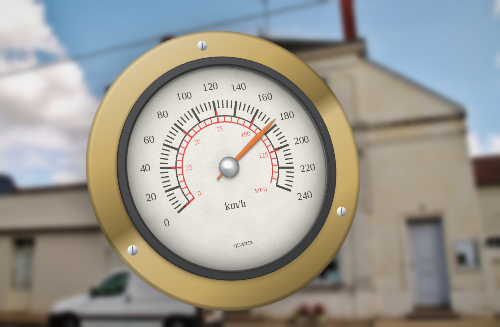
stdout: 176 (km/h)
